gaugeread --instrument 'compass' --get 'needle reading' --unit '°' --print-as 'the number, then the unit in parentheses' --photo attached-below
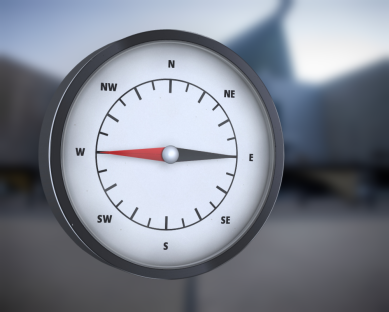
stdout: 270 (°)
